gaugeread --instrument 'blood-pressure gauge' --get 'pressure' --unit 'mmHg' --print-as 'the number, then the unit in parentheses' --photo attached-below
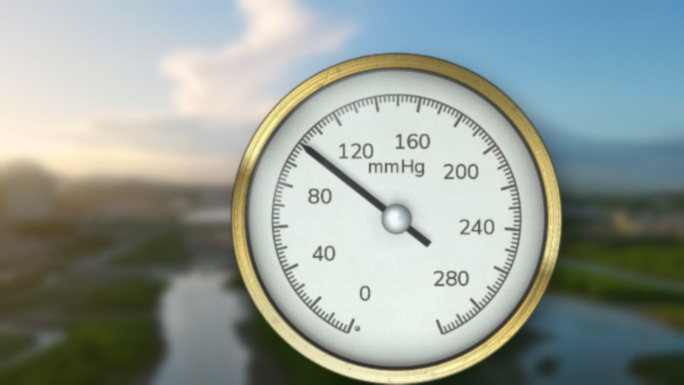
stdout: 100 (mmHg)
